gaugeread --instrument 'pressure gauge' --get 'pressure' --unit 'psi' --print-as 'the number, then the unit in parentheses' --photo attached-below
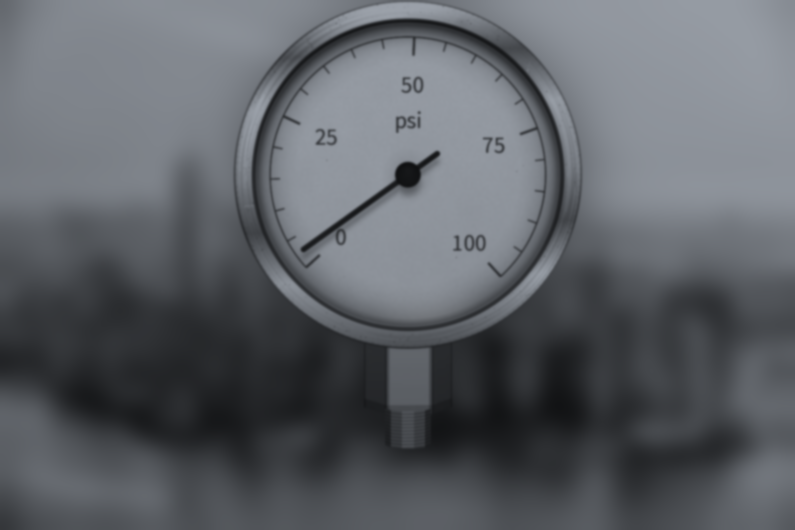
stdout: 2.5 (psi)
